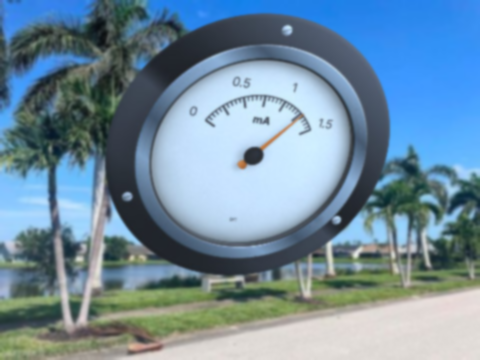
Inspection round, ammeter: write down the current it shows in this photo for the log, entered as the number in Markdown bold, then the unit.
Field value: **1.25** mA
